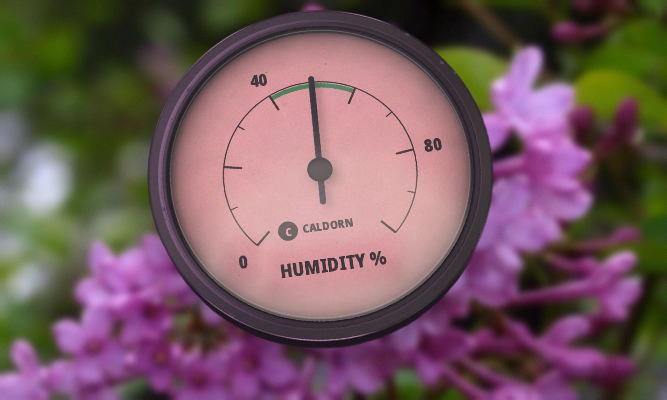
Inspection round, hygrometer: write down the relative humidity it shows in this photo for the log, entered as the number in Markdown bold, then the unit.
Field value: **50** %
